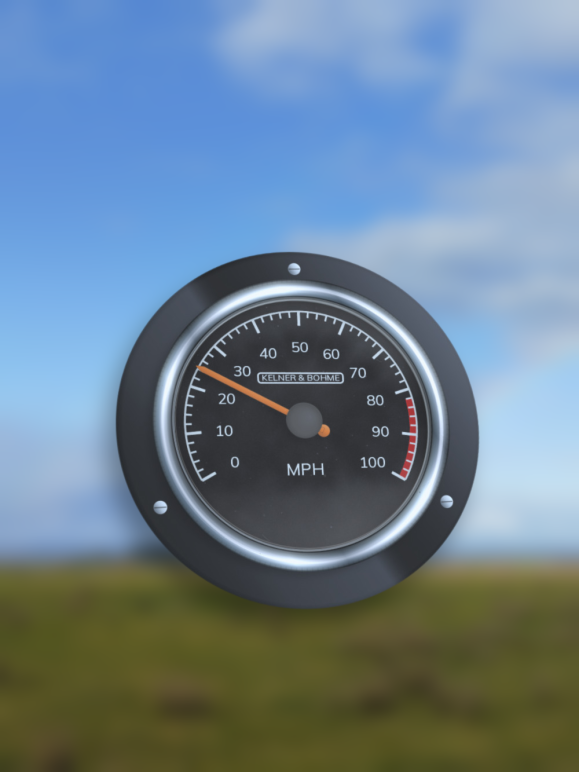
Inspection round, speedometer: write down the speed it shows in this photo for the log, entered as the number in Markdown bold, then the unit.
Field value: **24** mph
